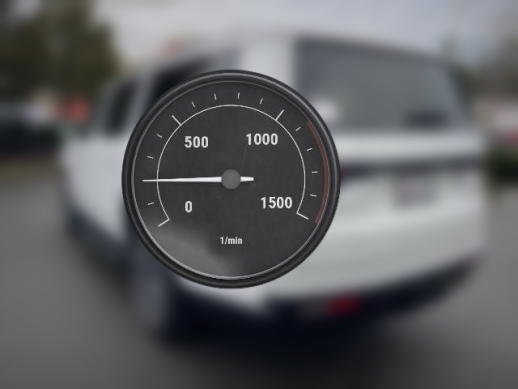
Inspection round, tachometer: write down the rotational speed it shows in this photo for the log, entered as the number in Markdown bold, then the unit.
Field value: **200** rpm
